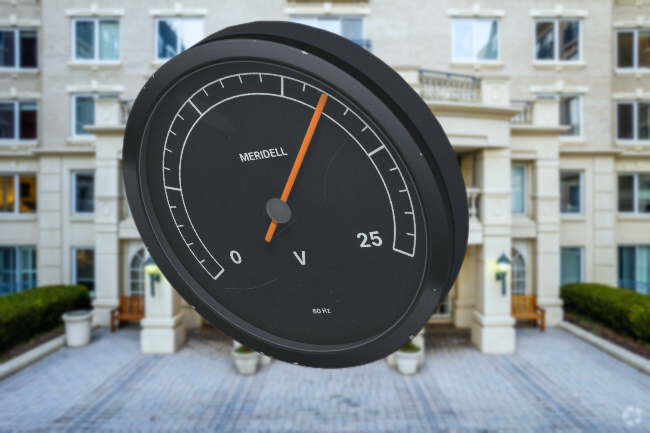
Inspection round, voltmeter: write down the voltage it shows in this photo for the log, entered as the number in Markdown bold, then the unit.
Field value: **17** V
